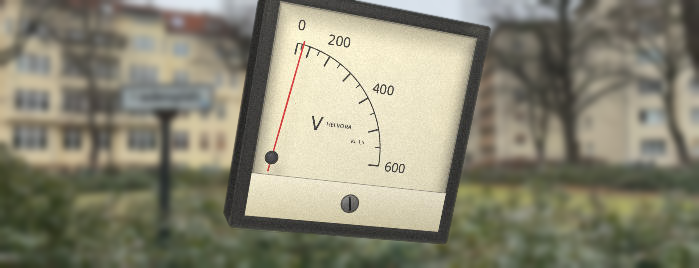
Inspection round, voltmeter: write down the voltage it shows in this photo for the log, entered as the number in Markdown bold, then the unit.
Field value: **50** V
